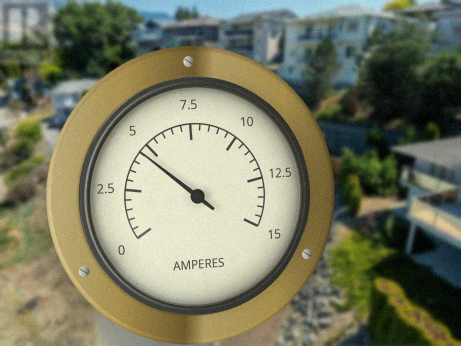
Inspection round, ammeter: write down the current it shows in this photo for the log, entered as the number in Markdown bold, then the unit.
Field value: **4.5** A
